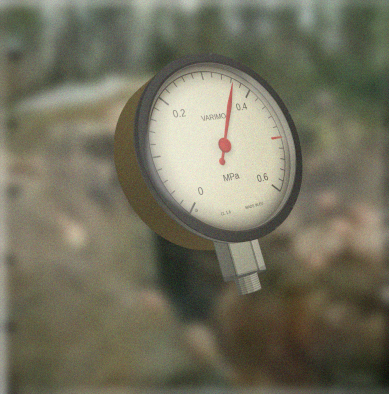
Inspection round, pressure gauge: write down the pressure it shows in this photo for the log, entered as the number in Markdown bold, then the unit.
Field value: **0.36** MPa
